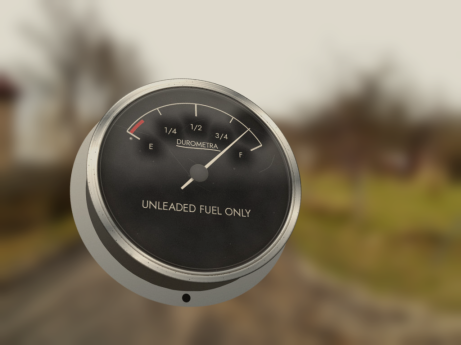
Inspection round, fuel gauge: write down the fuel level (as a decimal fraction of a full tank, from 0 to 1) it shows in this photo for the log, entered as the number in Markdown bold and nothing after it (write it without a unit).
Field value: **0.875**
